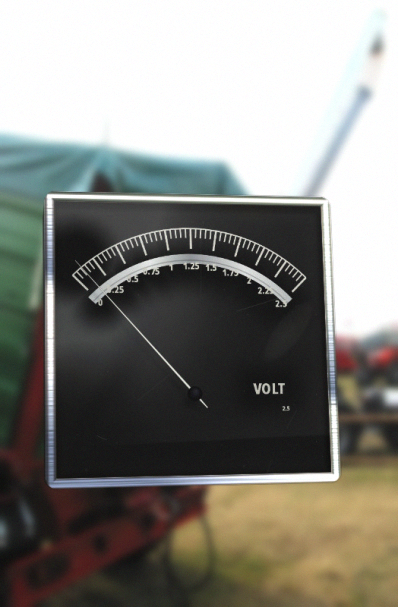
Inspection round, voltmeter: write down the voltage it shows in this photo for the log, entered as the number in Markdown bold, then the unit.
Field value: **0.1** V
